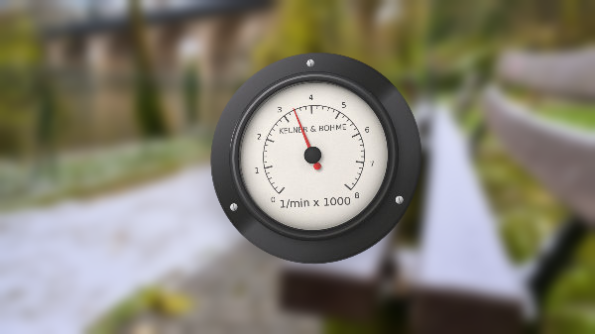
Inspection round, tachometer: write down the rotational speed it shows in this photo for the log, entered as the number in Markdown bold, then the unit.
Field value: **3400** rpm
